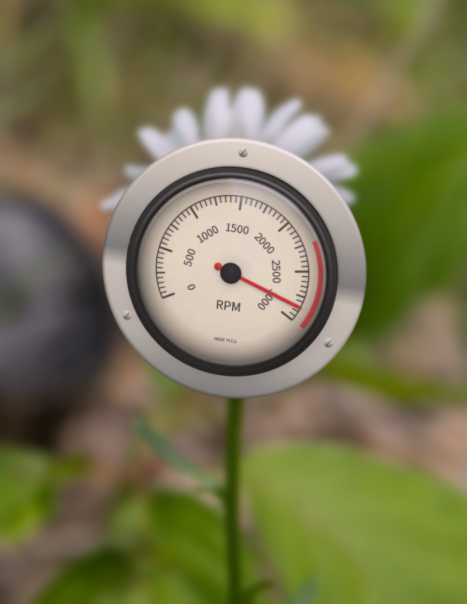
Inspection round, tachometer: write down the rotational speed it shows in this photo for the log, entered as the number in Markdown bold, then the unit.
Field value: **2850** rpm
